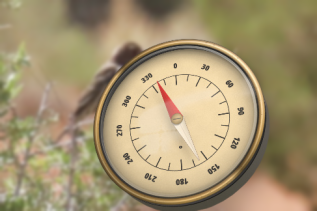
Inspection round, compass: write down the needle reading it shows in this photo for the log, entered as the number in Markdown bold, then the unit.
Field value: **337.5** °
